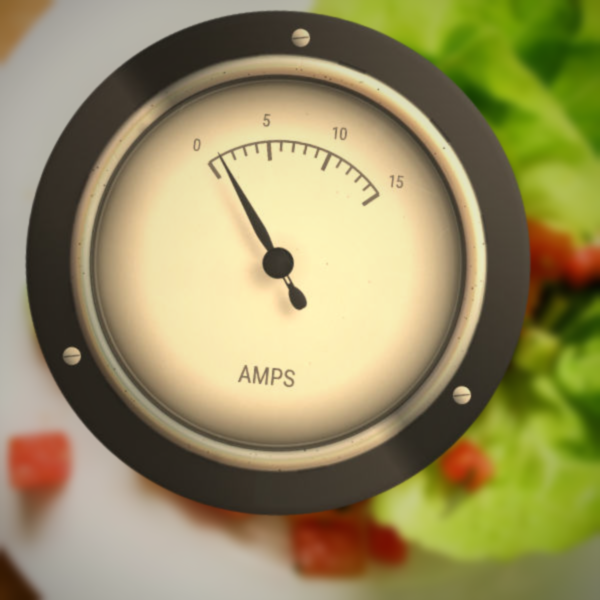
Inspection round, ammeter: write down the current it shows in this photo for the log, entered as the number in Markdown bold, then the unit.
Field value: **1** A
